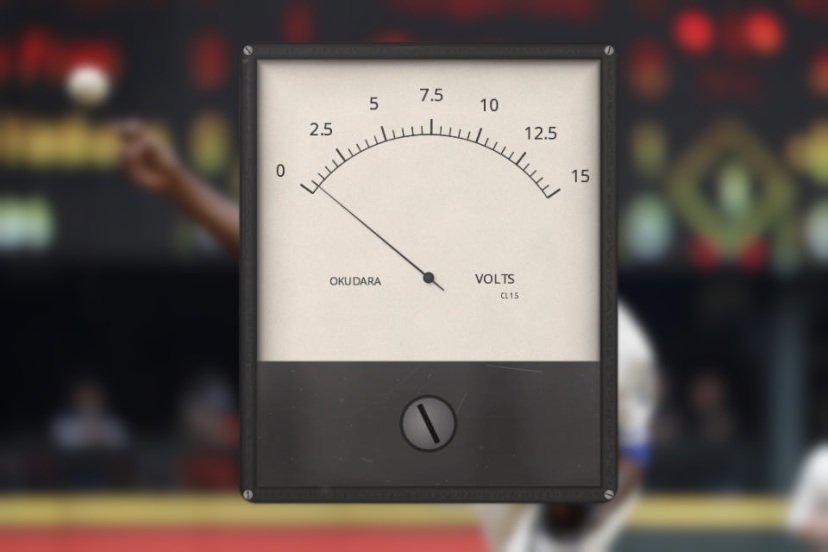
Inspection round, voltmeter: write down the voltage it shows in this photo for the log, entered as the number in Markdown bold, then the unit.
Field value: **0.5** V
